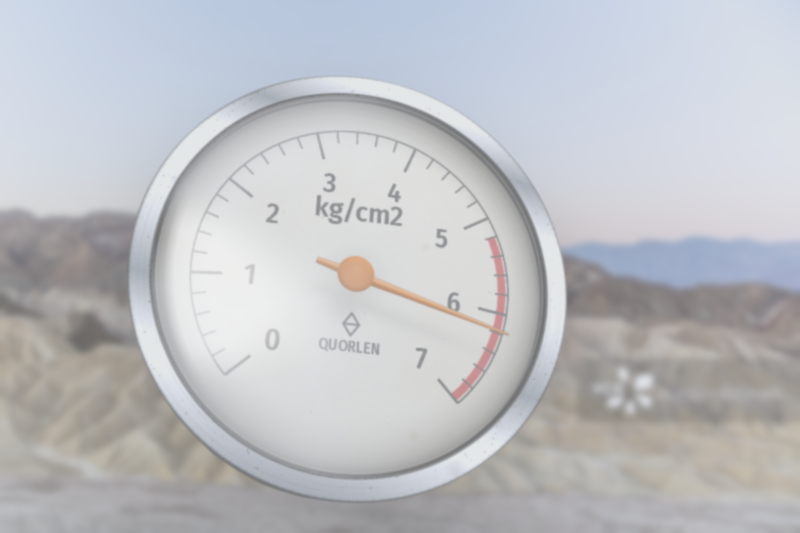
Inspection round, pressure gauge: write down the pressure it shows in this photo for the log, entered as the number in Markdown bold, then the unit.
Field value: **6.2** kg/cm²
